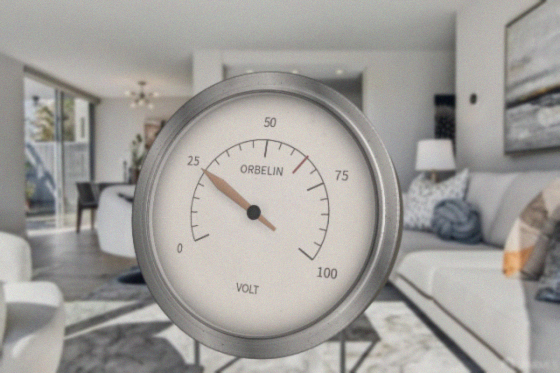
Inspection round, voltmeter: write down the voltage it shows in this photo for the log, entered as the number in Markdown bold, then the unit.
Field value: **25** V
